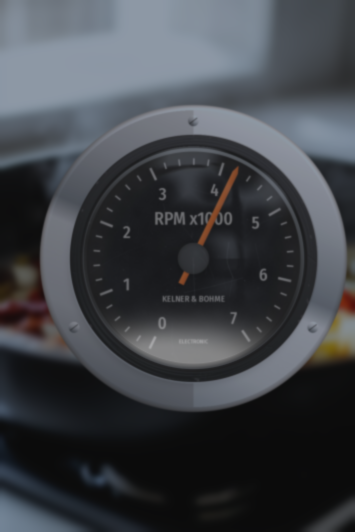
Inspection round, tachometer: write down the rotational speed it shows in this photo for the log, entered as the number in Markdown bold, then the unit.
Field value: **4200** rpm
